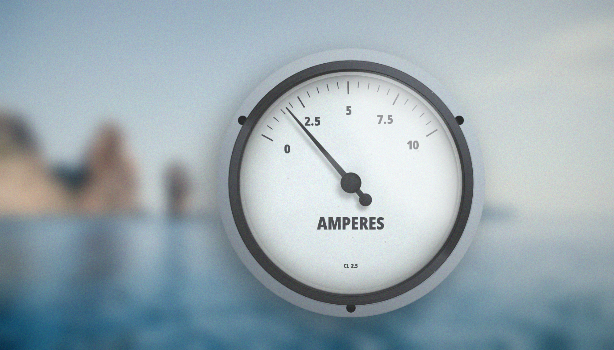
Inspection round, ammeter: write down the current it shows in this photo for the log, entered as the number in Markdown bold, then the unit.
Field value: **1.75** A
